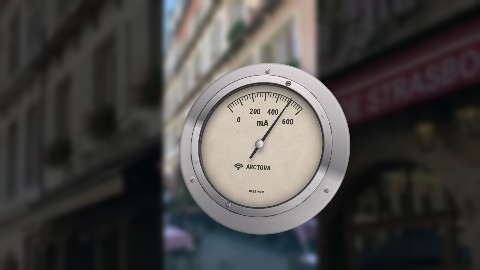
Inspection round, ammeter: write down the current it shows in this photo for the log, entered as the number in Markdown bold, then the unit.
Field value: **500** mA
